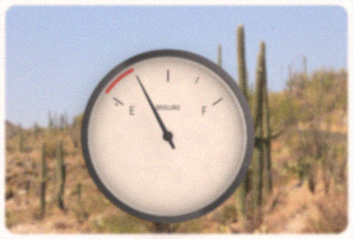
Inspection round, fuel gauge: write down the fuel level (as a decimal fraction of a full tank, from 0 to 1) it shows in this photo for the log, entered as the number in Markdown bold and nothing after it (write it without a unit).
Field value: **0.25**
